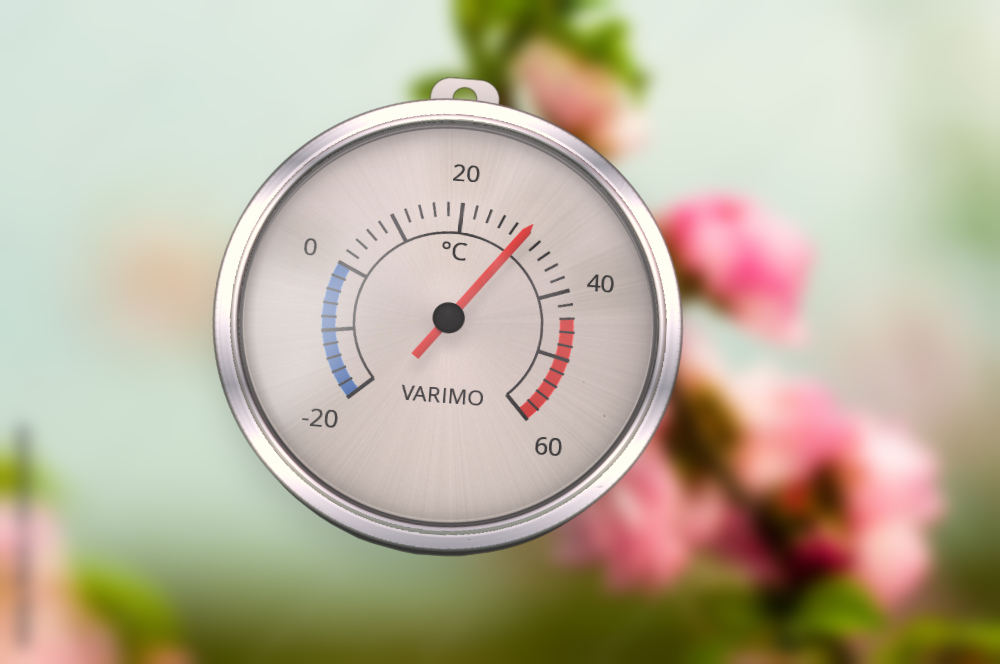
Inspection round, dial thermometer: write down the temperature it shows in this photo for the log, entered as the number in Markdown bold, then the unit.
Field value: **30** °C
